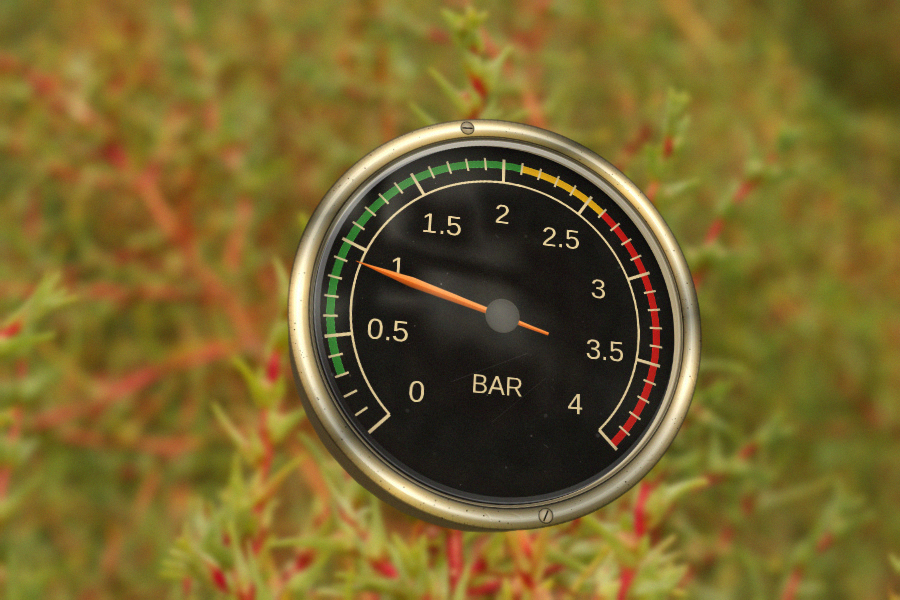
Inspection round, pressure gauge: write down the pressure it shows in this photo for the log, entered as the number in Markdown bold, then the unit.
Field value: **0.9** bar
